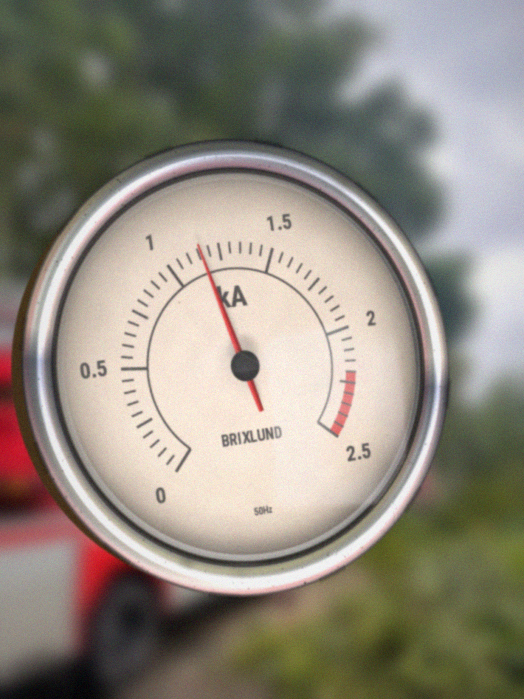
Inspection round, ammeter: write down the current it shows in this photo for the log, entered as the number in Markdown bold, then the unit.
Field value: **1.15** kA
